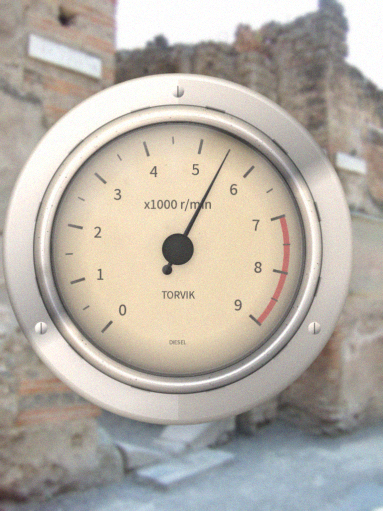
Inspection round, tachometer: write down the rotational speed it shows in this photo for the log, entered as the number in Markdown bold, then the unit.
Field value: **5500** rpm
